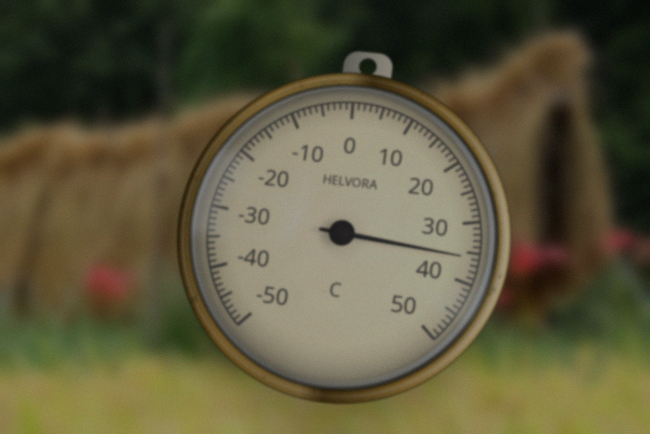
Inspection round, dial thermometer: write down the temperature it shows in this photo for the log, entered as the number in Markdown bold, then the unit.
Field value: **36** °C
